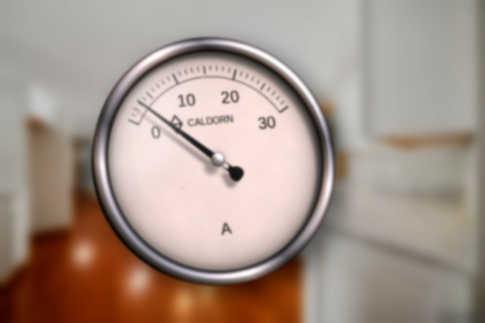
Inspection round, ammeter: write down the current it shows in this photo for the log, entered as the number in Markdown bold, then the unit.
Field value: **3** A
